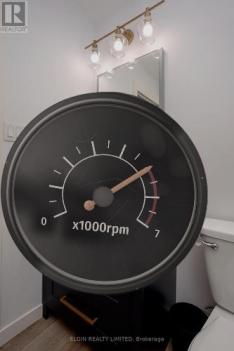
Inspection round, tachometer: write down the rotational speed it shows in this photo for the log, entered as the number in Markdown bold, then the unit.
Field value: **5000** rpm
